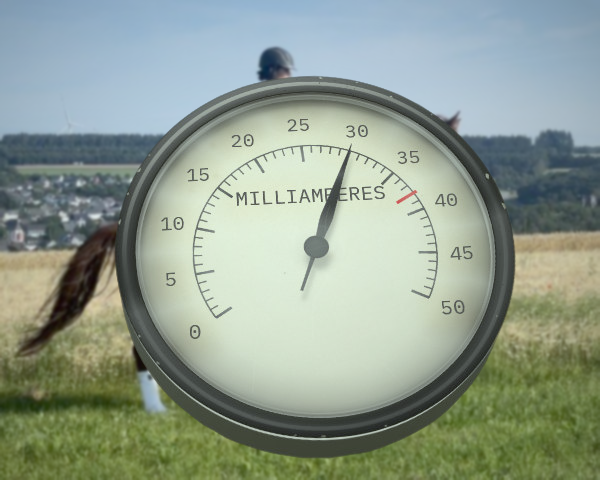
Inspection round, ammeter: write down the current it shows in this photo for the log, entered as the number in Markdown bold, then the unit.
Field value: **30** mA
